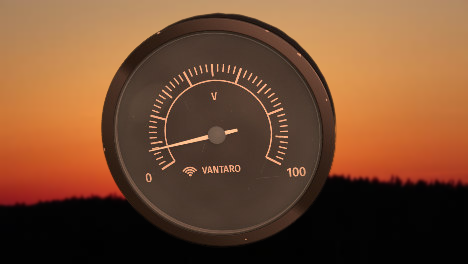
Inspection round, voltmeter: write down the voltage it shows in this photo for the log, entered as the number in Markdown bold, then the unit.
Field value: **8** V
